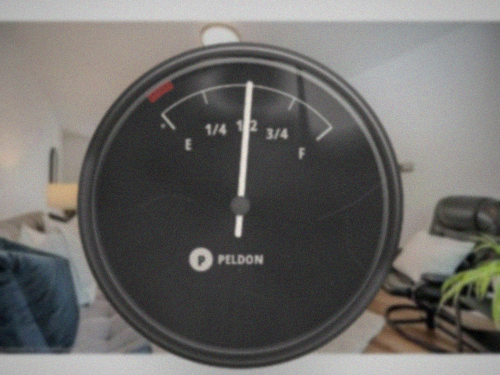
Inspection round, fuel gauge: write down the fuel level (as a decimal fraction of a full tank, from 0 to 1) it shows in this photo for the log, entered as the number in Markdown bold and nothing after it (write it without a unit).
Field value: **0.5**
